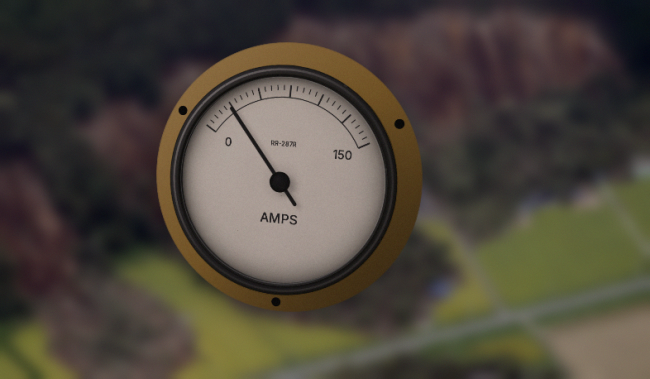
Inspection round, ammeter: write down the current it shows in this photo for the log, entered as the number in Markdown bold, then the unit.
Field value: **25** A
